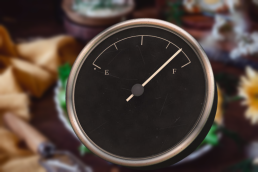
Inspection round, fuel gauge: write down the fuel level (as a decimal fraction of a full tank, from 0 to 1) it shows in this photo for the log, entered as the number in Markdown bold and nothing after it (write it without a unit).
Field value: **0.875**
